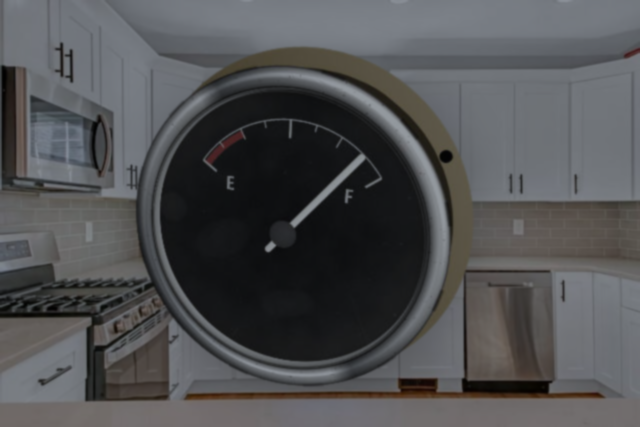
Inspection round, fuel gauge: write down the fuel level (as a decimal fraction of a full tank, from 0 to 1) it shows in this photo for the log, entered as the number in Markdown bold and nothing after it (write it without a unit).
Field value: **0.875**
